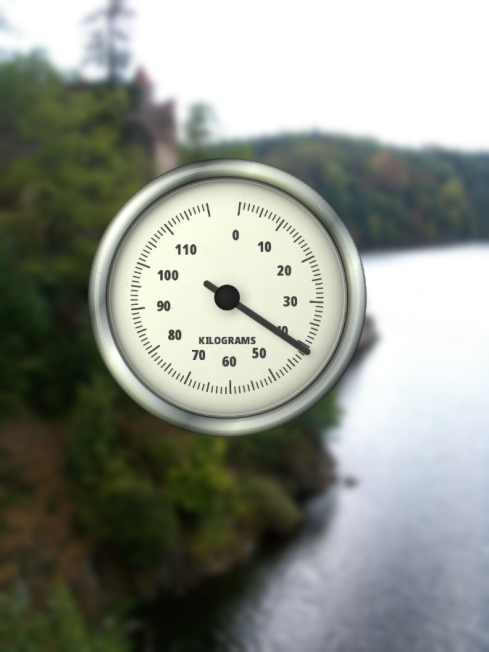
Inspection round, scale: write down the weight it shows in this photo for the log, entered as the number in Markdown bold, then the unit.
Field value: **41** kg
